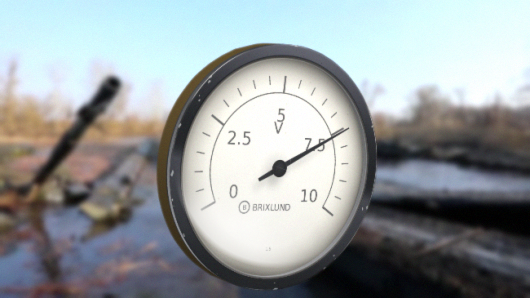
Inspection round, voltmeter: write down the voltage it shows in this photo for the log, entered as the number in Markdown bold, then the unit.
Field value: **7.5** V
